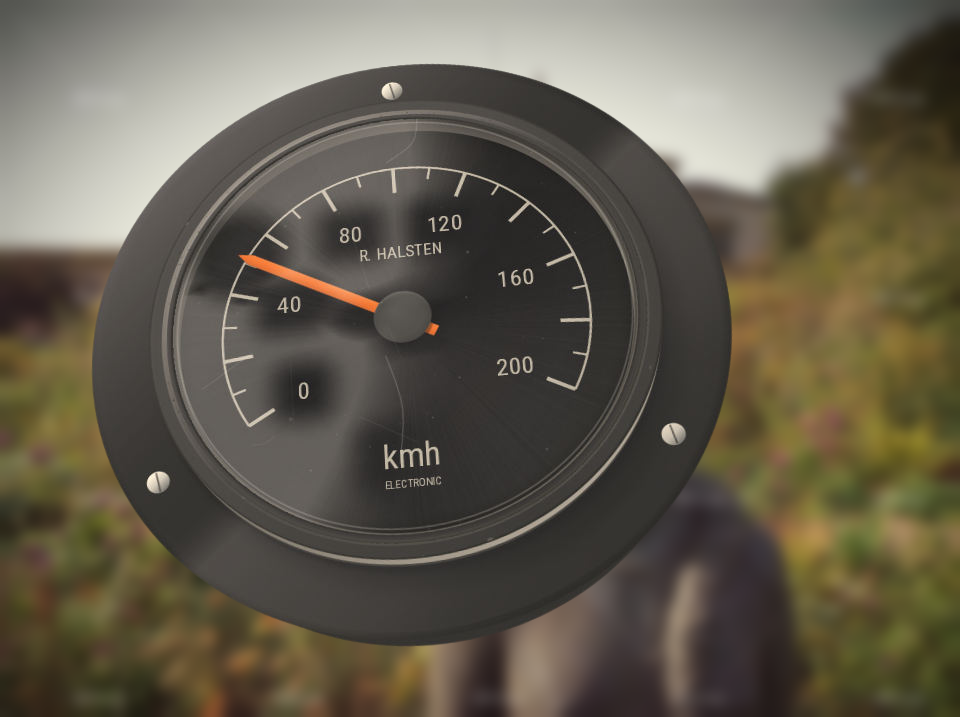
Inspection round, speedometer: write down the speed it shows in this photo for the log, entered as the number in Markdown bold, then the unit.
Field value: **50** km/h
